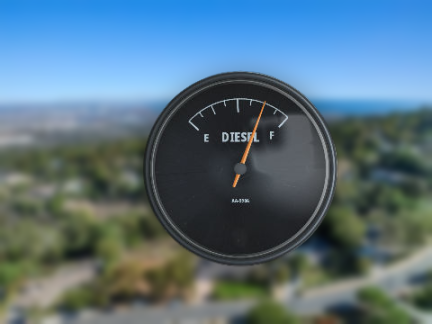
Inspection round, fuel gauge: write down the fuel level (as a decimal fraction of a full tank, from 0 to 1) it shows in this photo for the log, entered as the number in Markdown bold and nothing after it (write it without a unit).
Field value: **0.75**
